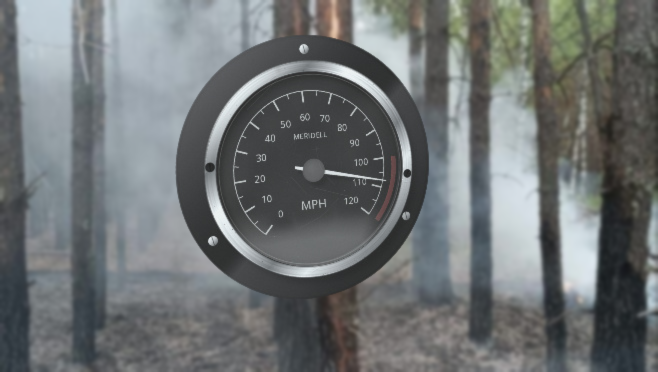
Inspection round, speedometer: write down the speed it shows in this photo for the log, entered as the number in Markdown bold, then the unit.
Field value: **107.5** mph
